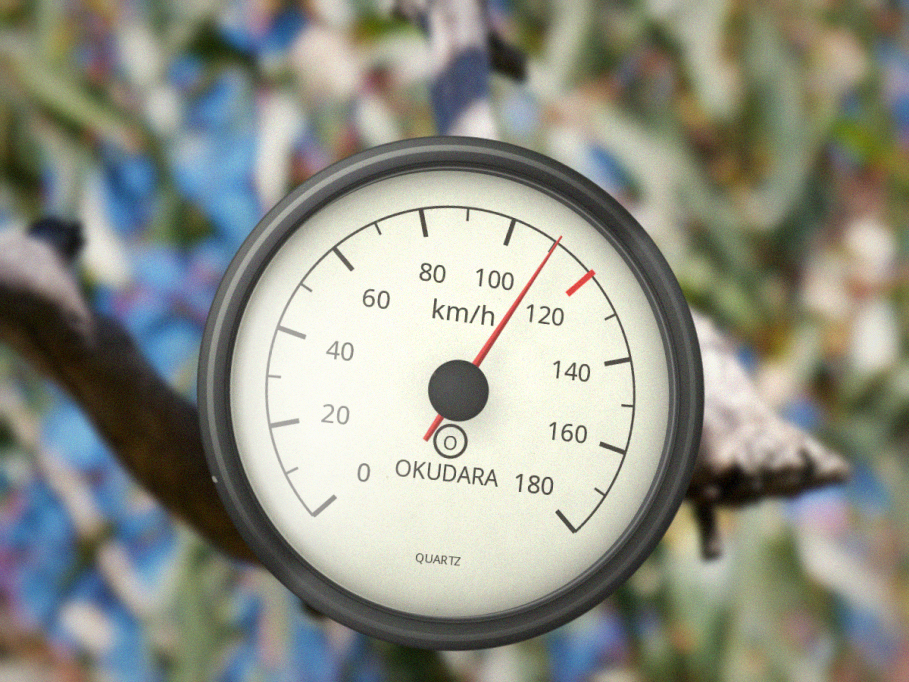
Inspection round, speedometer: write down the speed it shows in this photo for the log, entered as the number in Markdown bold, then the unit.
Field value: **110** km/h
